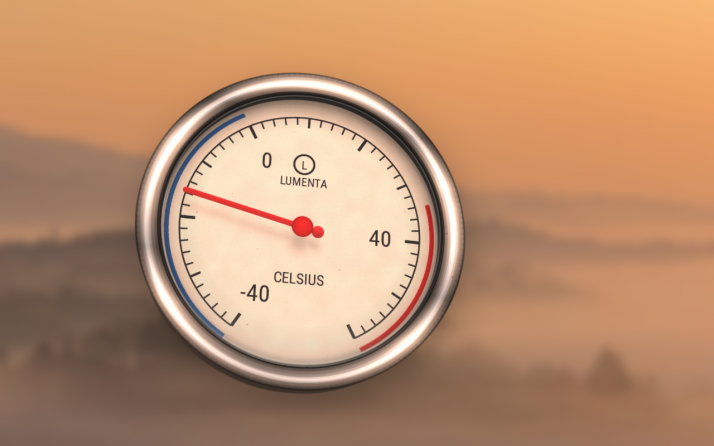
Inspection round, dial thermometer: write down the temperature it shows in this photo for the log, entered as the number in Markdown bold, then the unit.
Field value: **-16** °C
